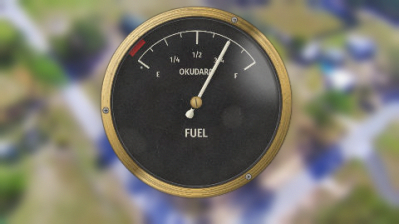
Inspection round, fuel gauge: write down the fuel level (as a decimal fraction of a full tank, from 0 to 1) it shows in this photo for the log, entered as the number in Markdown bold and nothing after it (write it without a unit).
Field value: **0.75**
